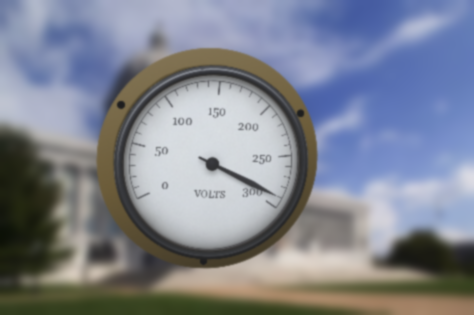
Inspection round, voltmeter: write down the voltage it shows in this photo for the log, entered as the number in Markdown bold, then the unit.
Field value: **290** V
